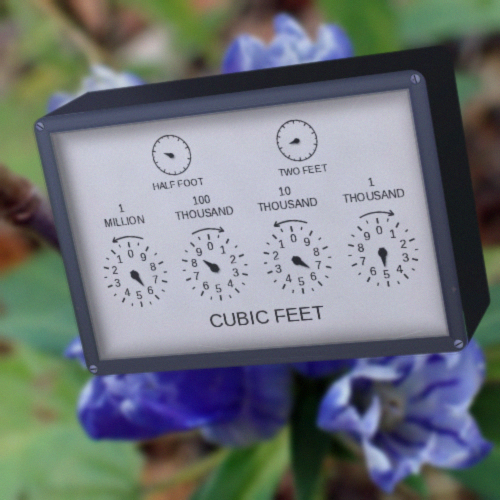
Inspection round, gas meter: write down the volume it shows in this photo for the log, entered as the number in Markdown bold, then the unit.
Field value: **586500** ft³
